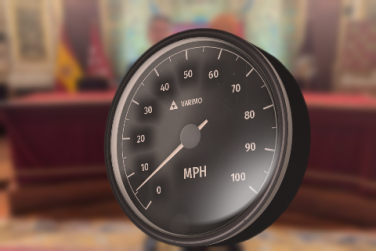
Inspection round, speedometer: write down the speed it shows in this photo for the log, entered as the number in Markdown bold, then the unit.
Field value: **5** mph
